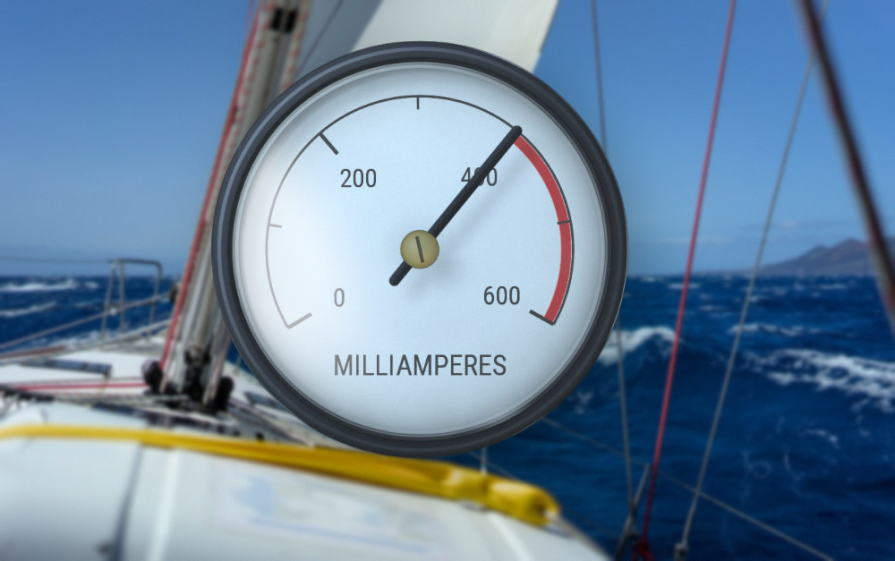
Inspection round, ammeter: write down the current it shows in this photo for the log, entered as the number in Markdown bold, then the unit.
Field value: **400** mA
